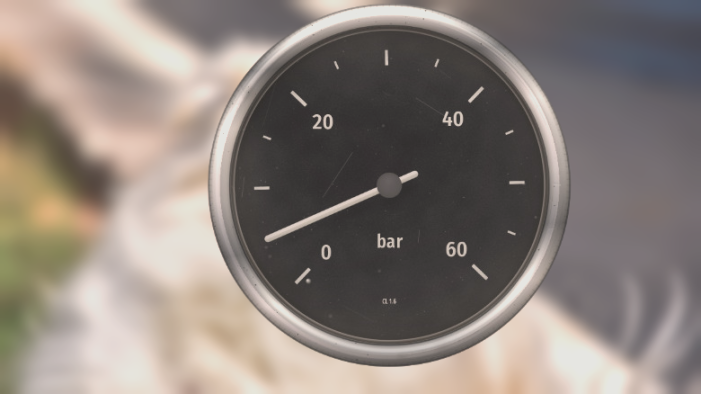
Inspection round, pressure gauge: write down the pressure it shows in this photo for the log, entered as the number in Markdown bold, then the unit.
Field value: **5** bar
